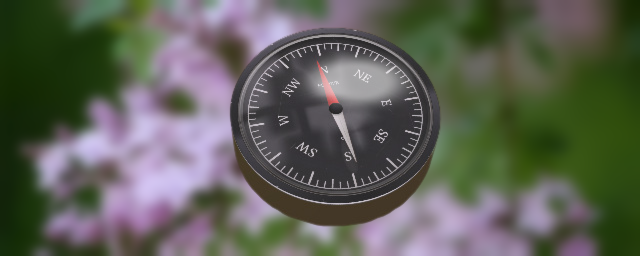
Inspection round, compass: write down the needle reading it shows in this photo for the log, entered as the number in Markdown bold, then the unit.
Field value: **355** °
